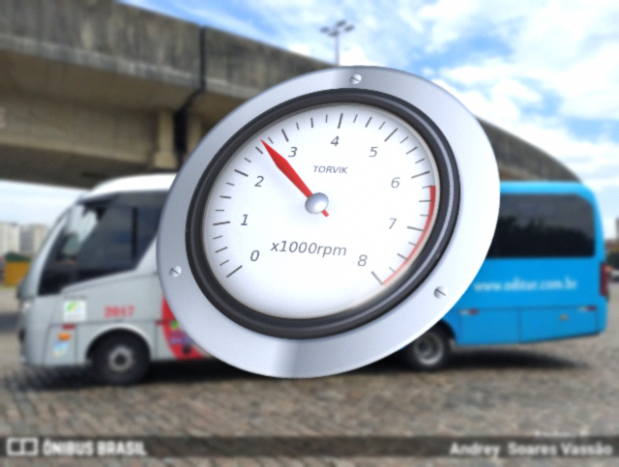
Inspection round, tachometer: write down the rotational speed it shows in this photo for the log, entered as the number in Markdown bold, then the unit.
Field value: **2625** rpm
